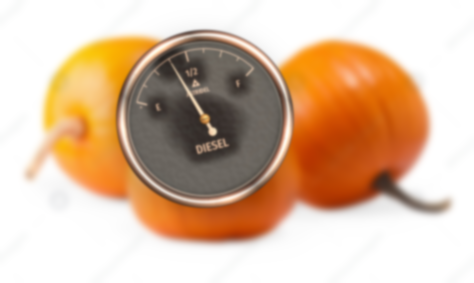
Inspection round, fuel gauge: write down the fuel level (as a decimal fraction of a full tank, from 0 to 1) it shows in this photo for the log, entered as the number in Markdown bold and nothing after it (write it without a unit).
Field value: **0.375**
